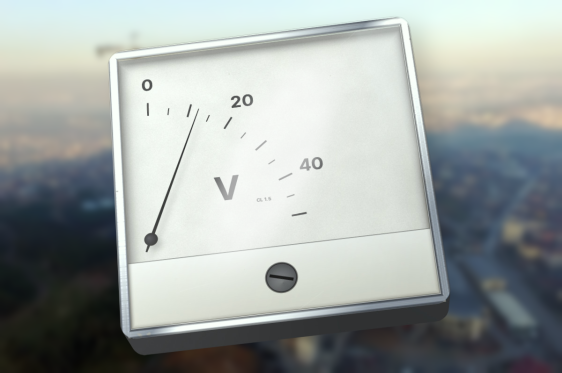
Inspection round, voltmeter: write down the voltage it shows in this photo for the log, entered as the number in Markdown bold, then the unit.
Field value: **12.5** V
